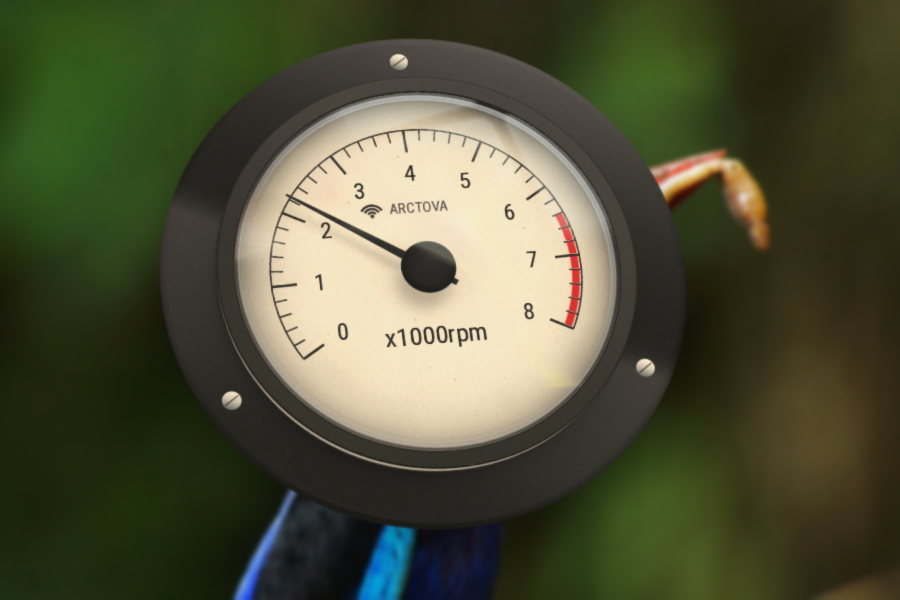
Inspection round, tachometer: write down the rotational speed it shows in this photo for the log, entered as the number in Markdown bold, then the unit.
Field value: **2200** rpm
